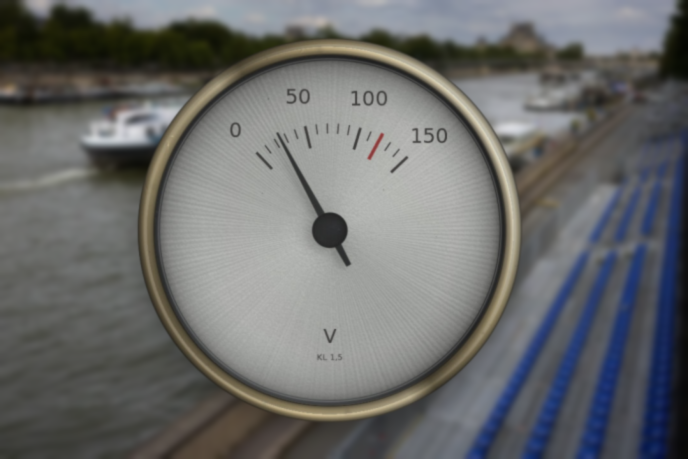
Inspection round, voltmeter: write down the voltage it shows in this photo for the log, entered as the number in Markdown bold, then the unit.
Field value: **25** V
